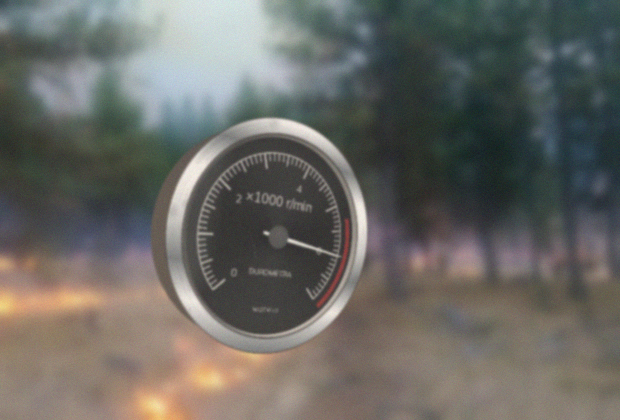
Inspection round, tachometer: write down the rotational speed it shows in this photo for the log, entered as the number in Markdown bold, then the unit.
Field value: **6000** rpm
